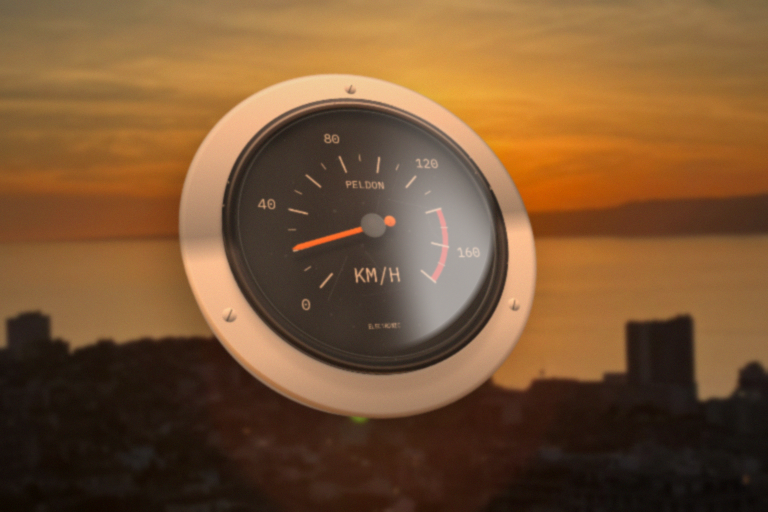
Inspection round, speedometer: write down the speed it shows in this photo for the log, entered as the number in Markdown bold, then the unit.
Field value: **20** km/h
